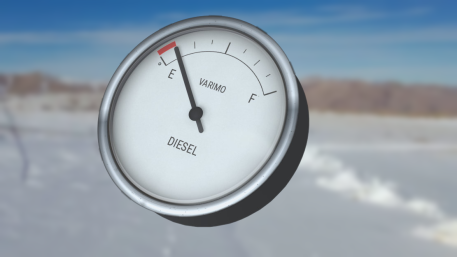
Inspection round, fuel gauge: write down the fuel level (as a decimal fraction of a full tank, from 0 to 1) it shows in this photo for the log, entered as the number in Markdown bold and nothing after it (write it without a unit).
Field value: **0.125**
